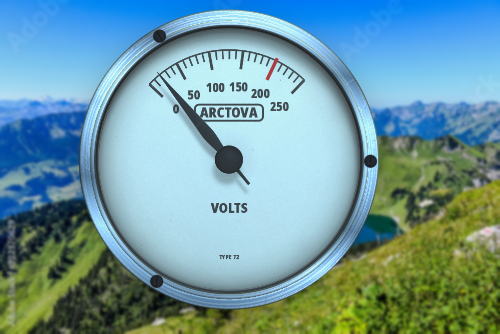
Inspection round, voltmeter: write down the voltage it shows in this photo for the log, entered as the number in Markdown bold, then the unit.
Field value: **20** V
